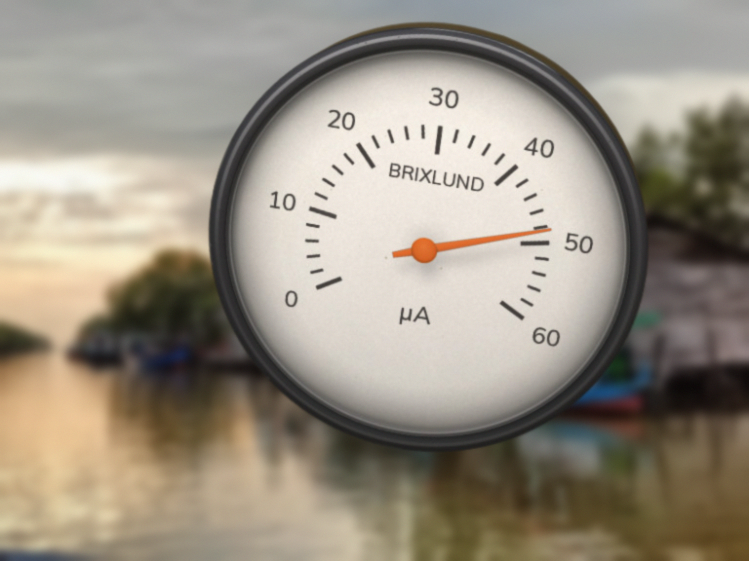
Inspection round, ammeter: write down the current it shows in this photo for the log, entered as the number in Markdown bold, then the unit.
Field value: **48** µA
